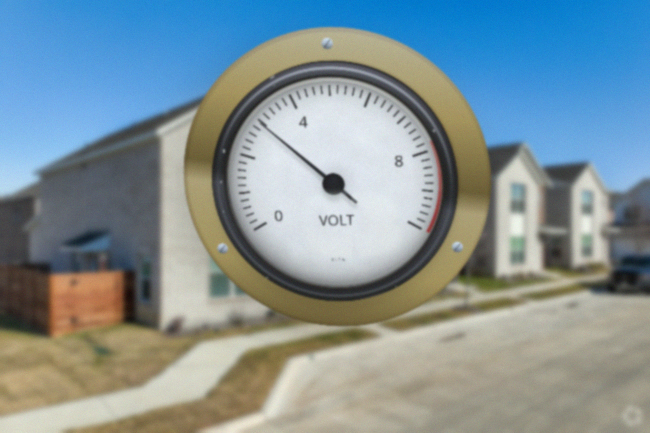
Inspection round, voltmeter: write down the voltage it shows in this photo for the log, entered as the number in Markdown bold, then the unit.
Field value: **3** V
